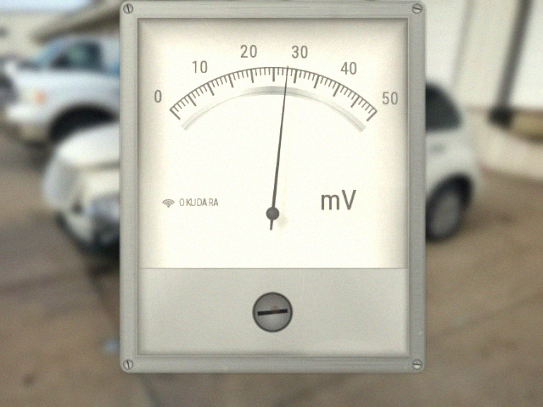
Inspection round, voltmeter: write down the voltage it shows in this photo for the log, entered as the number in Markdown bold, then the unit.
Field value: **28** mV
